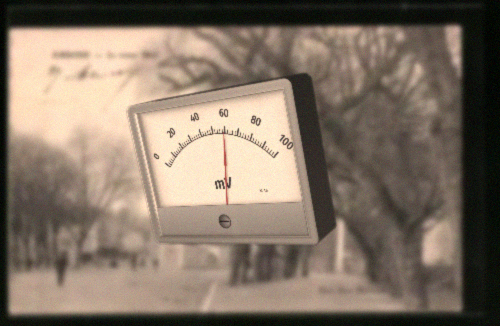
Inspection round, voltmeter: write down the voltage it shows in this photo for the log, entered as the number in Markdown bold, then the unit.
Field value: **60** mV
